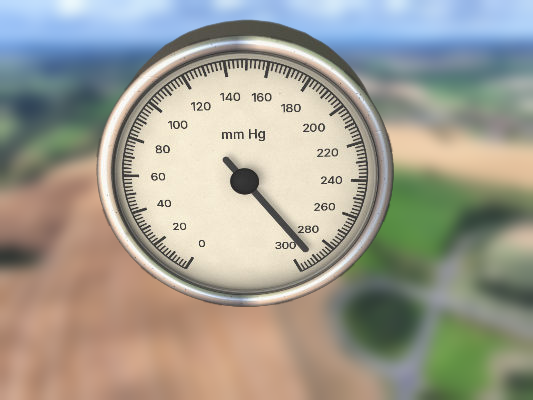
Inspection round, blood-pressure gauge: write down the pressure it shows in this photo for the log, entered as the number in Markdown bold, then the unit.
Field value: **290** mmHg
